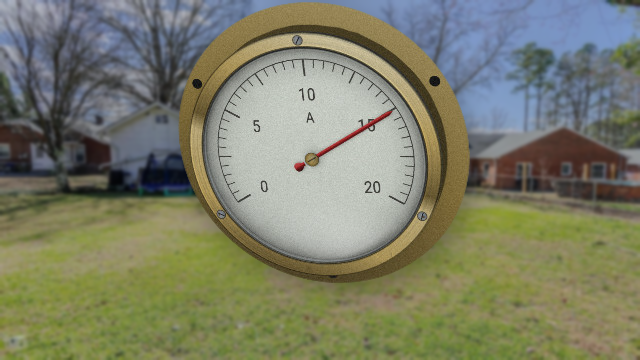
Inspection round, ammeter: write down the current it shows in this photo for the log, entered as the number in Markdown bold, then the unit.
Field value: **15** A
